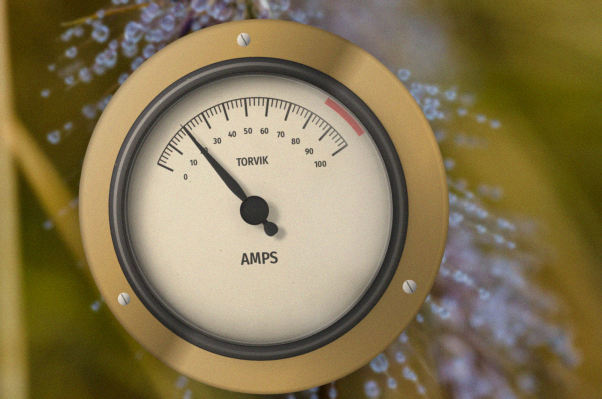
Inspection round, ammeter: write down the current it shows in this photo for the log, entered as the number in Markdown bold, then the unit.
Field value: **20** A
